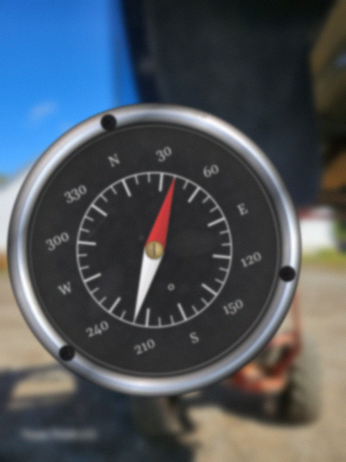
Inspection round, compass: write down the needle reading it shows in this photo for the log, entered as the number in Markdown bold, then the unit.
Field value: **40** °
